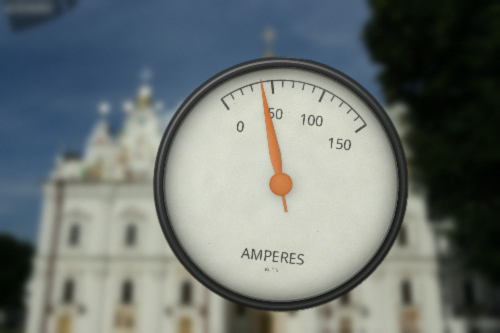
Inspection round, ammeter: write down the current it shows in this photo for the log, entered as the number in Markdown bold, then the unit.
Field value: **40** A
